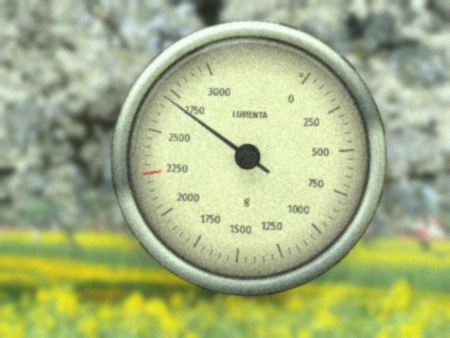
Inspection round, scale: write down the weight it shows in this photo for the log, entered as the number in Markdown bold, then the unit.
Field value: **2700** g
